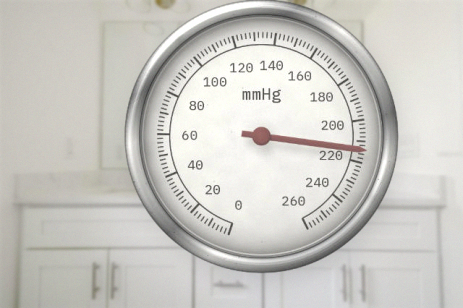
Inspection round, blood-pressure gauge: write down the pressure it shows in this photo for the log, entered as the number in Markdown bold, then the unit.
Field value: **214** mmHg
